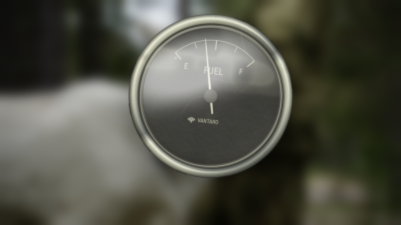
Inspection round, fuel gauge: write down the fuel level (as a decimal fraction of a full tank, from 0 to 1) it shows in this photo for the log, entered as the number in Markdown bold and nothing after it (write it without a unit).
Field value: **0.375**
